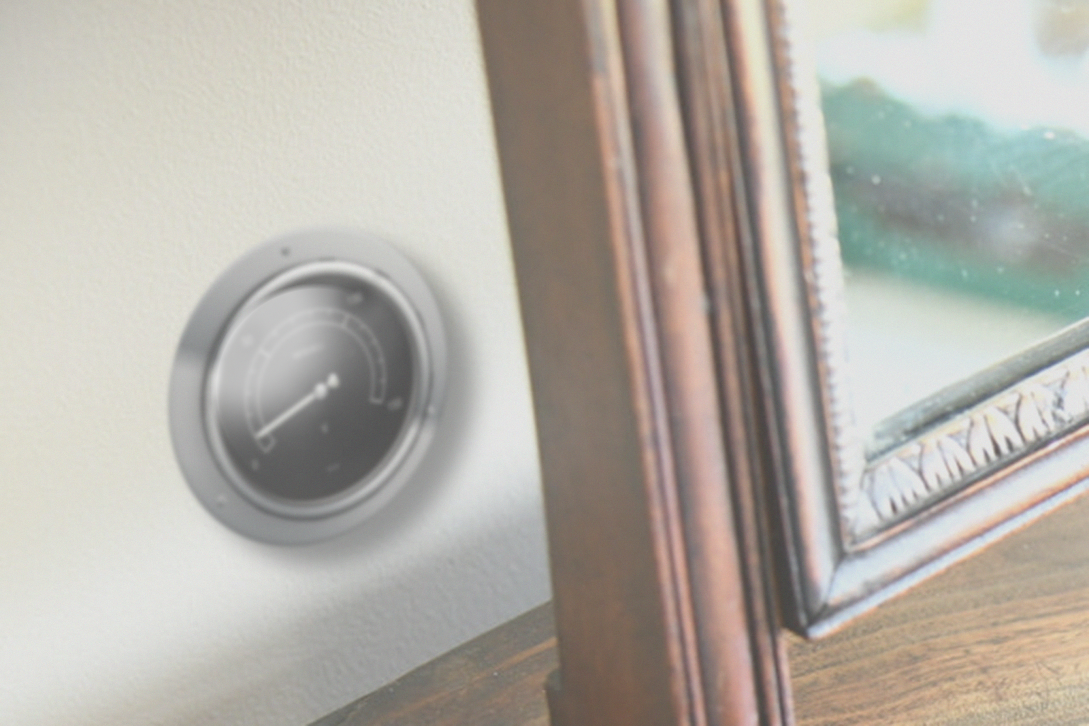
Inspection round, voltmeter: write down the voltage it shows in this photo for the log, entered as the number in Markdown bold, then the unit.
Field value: **10** V
